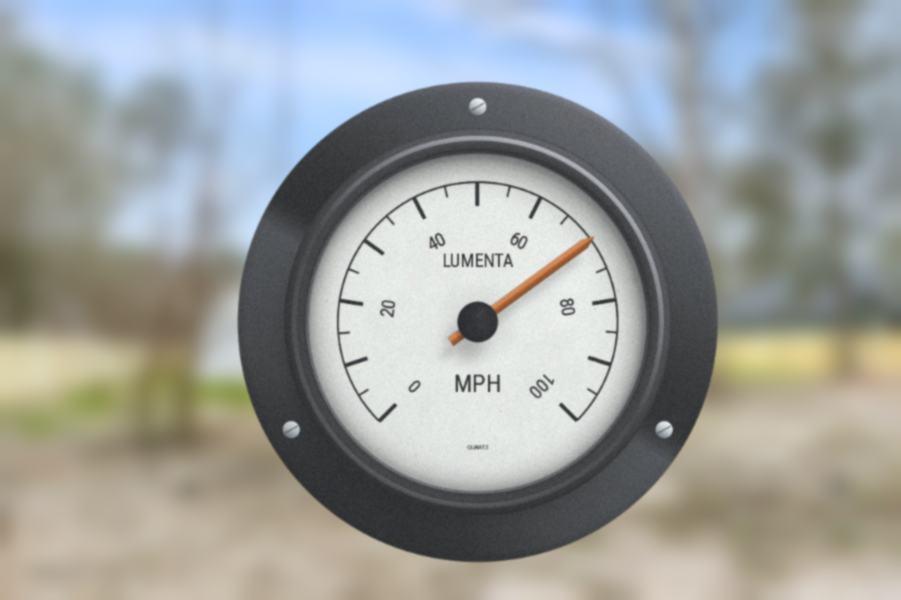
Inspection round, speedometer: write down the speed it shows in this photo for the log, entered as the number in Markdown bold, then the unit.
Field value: **70** mph
